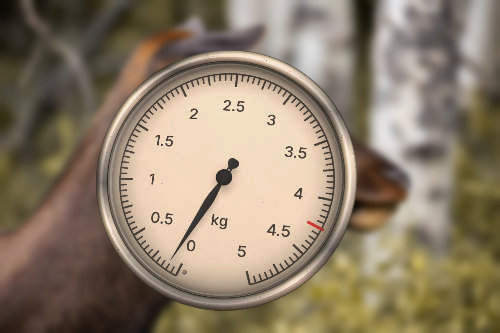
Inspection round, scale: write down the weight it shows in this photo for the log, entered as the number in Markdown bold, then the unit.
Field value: **0.1** kg
